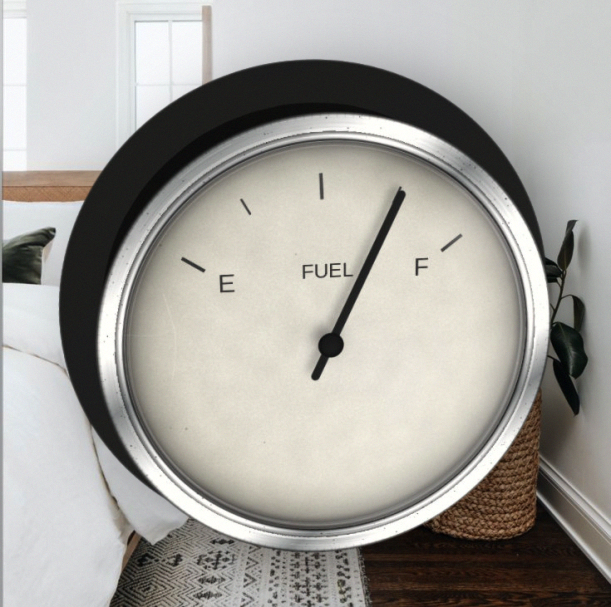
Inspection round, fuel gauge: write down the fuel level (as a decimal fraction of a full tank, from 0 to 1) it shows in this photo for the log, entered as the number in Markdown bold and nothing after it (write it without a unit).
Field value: **0.75**
